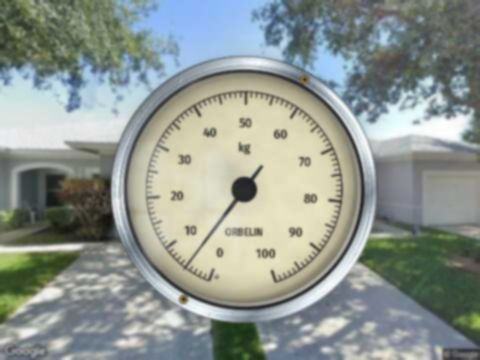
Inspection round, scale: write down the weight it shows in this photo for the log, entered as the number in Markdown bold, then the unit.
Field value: **5** kg
